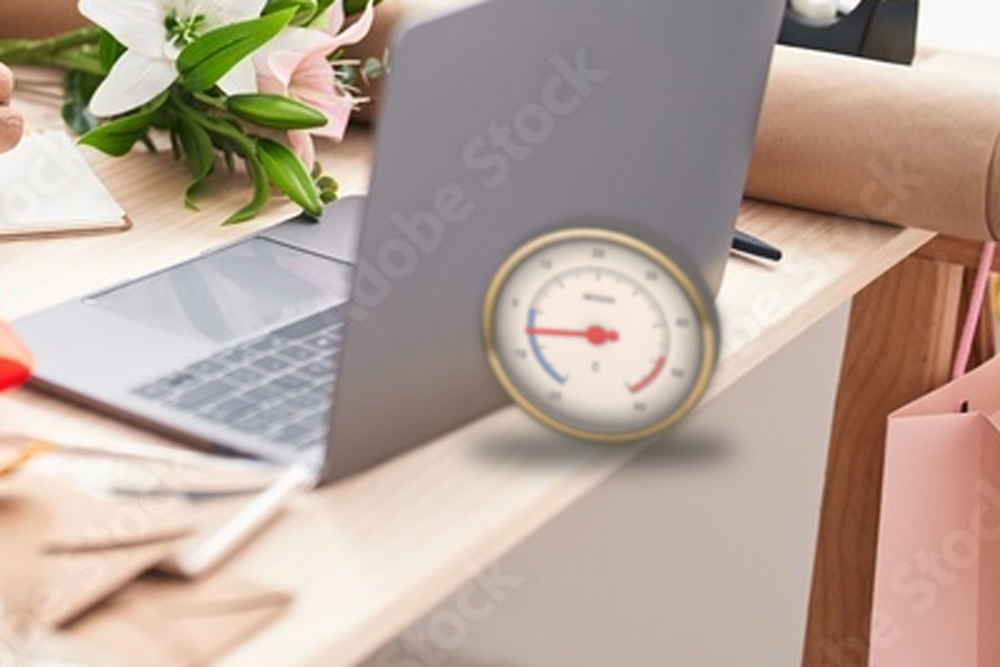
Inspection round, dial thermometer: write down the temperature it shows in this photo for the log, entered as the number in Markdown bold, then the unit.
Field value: **-5** °C
